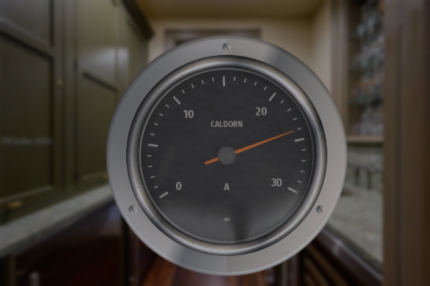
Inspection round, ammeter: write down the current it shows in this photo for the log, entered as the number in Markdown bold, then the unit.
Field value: **24** A
